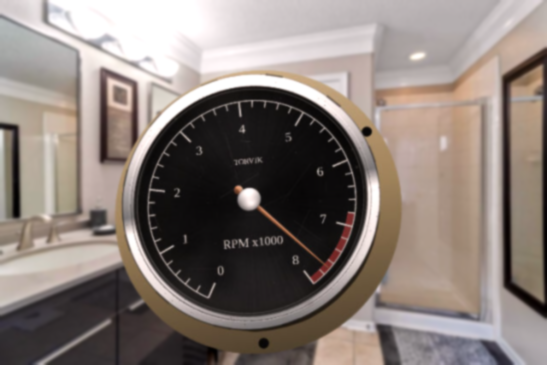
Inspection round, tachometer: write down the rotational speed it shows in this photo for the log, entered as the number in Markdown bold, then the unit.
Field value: **7700** rpm
